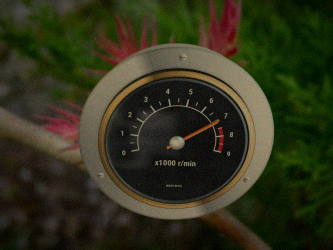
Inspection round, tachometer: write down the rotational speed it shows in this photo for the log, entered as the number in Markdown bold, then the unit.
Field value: **7000** rpm
